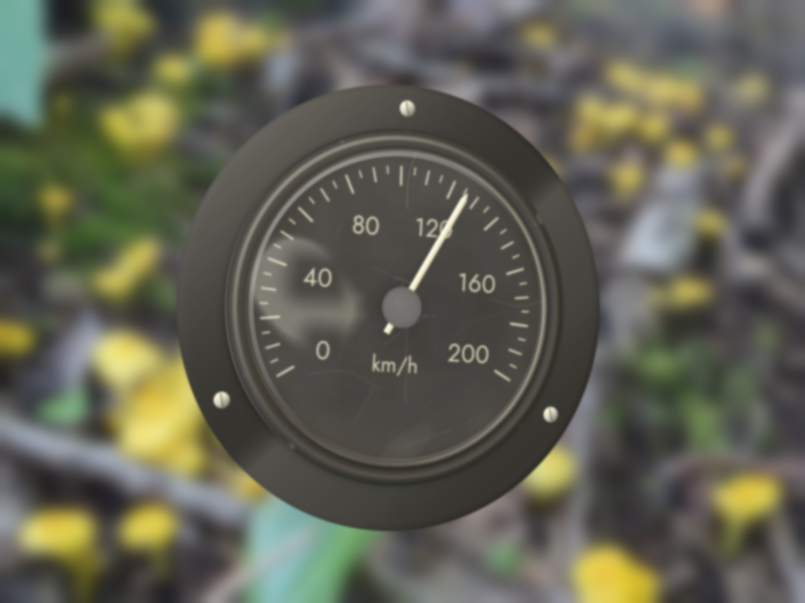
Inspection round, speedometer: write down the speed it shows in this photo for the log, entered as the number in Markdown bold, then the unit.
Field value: **125** km/h
